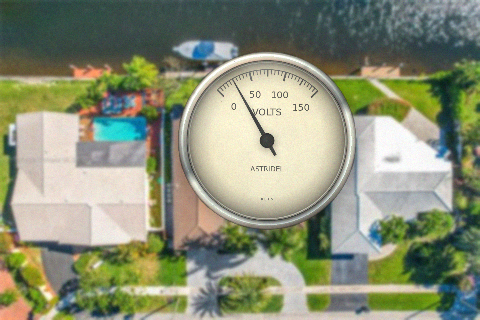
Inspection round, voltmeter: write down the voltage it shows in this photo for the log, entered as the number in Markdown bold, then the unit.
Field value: **25** V
